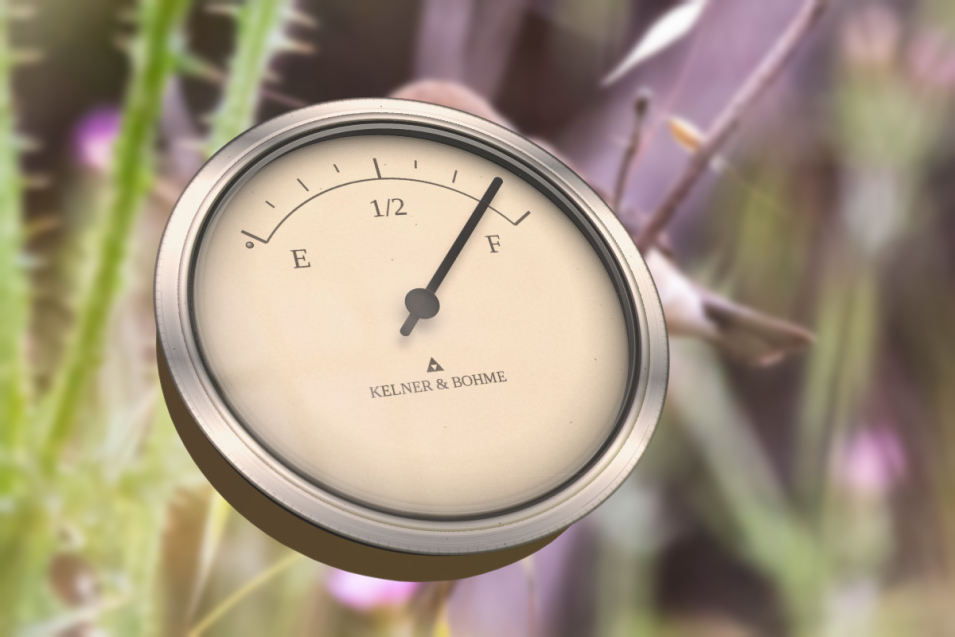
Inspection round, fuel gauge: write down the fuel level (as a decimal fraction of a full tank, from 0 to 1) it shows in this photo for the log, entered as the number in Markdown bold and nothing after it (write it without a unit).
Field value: **0.875**
